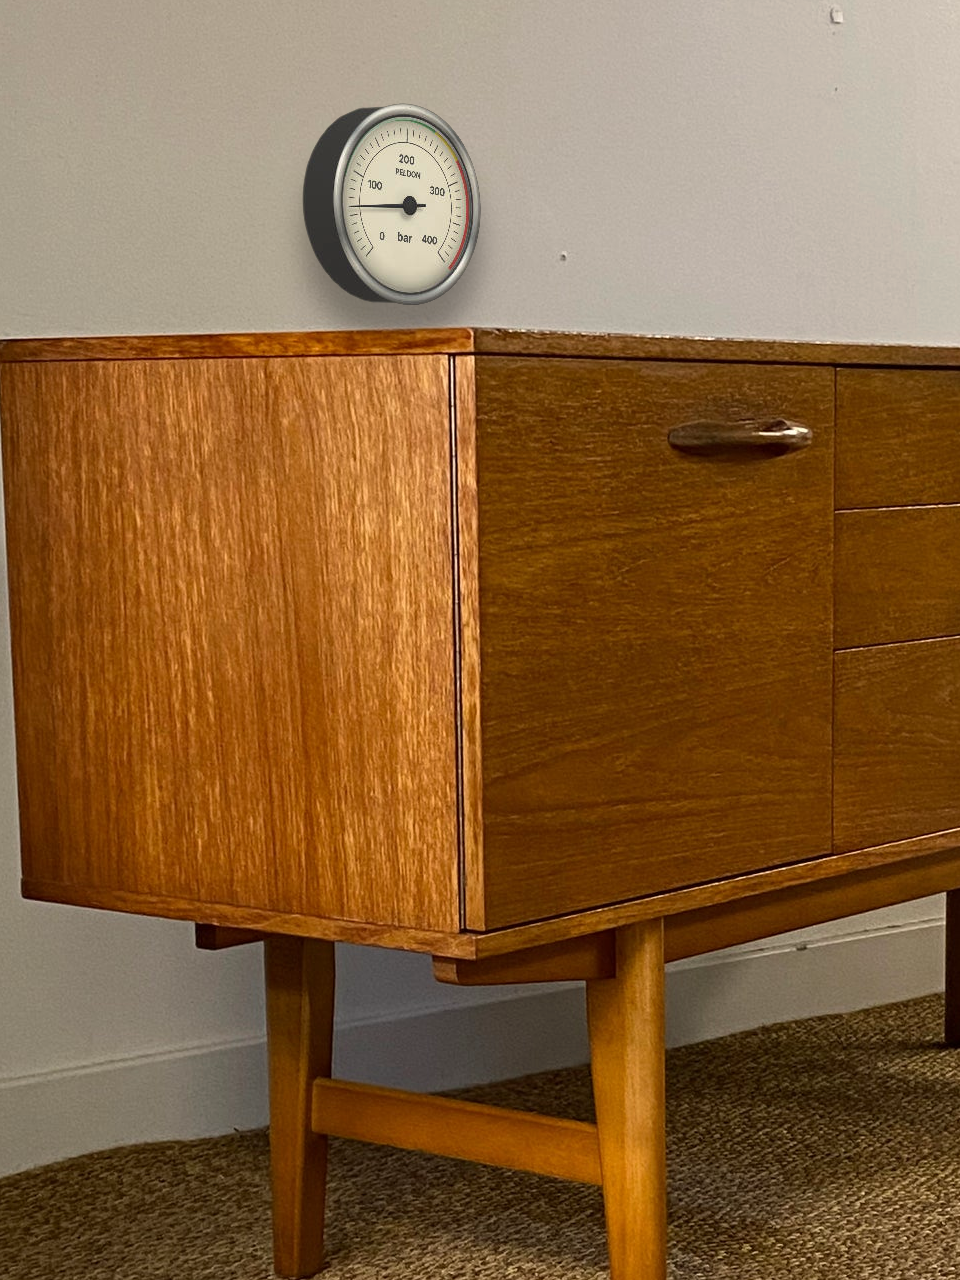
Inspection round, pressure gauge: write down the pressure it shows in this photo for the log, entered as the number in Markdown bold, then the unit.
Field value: **60** bar
